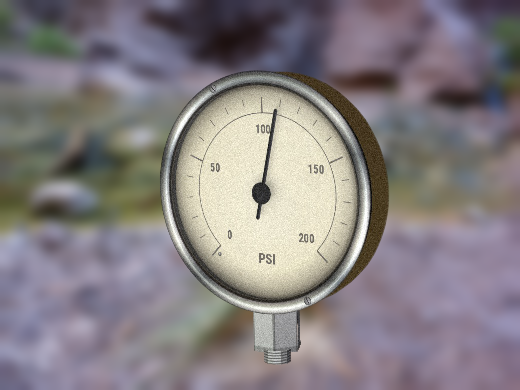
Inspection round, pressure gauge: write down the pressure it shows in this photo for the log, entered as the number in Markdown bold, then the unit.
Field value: **110** psi
